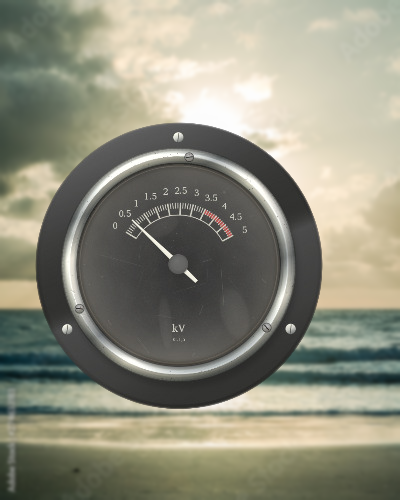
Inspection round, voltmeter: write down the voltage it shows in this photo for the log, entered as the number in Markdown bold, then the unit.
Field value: **0.5** kV
